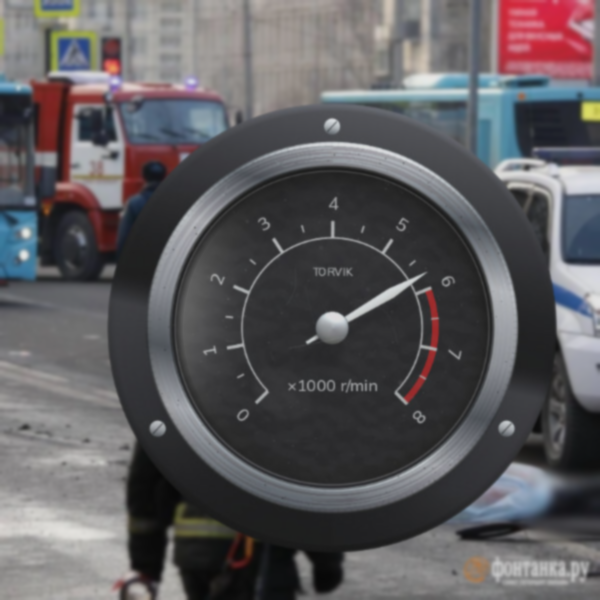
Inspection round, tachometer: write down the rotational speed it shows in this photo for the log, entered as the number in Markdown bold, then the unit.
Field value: **5750** rpm
